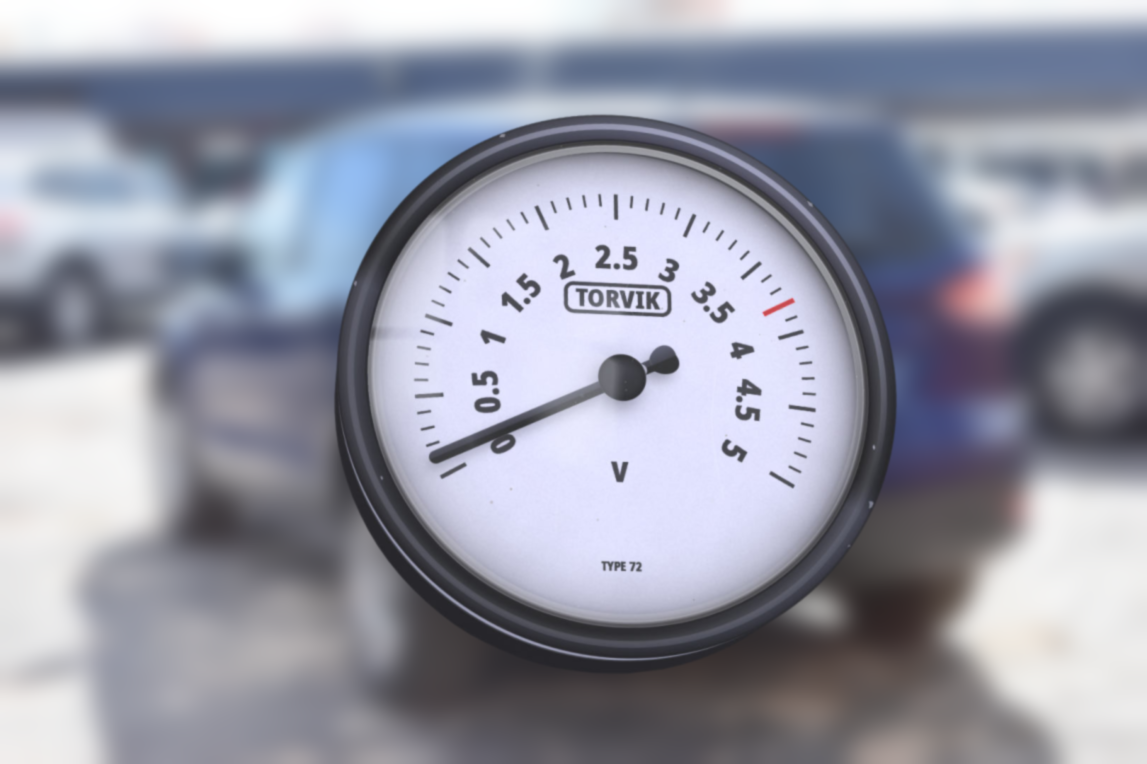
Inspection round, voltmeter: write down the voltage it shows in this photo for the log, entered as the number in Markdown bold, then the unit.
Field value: **0.1** V
